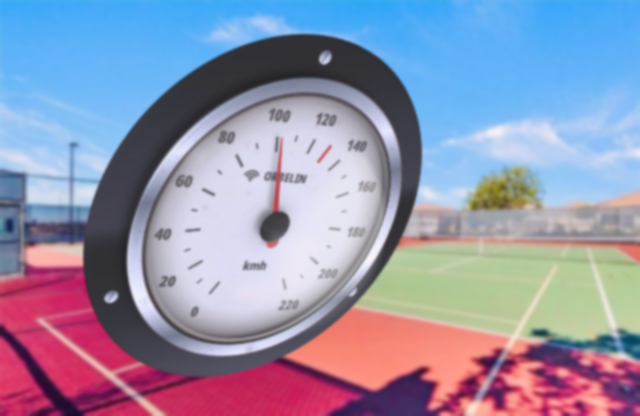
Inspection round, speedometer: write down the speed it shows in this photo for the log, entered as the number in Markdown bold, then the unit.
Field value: **100** km/h
